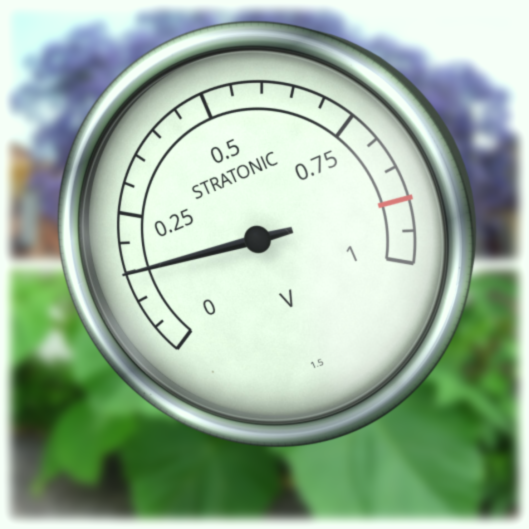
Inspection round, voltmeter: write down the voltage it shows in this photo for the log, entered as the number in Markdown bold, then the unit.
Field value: **0.15** V
